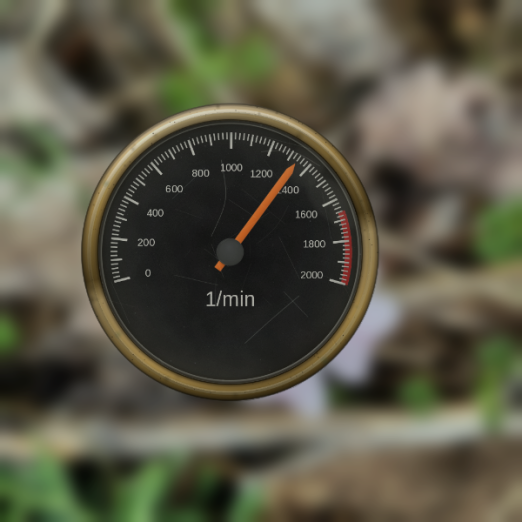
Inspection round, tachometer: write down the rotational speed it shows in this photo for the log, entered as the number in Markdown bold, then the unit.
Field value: **1340** rpm
